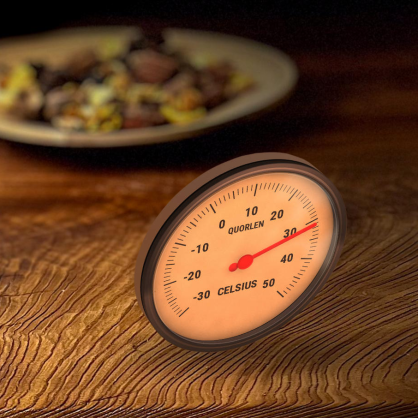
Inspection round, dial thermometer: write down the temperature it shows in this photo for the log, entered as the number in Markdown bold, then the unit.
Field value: **30** °C
